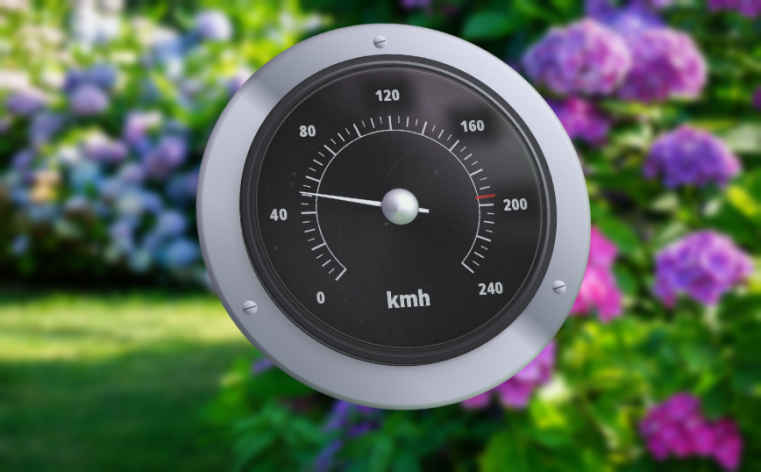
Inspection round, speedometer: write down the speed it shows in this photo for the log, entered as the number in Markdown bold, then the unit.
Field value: **50** km/h
